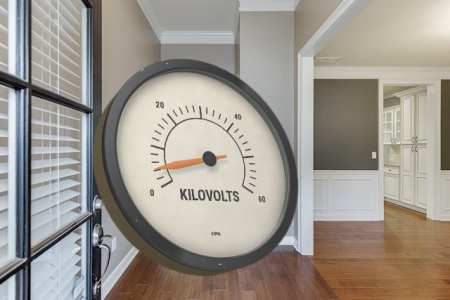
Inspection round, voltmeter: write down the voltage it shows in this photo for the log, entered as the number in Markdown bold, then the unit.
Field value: **4** kV
